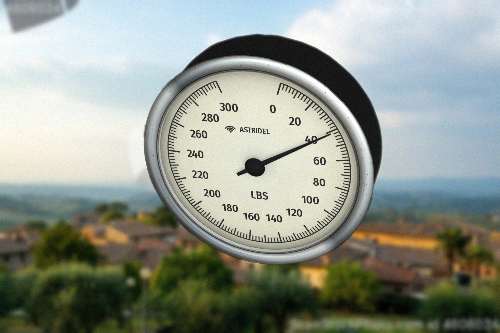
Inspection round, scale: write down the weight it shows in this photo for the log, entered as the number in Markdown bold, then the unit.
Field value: **40** lb
